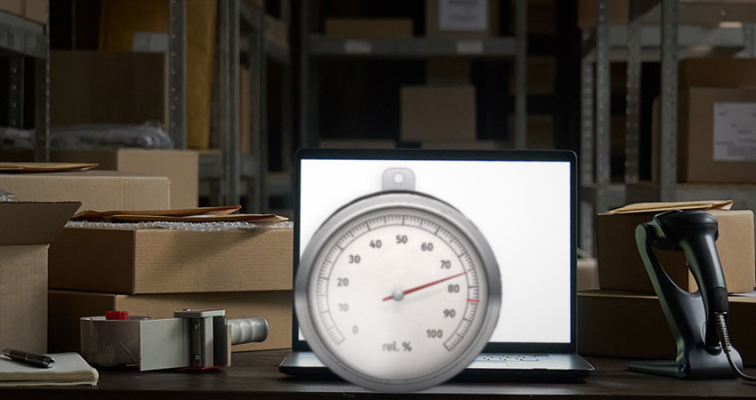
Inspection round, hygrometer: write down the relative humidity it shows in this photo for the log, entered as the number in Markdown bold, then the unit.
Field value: **75** %
